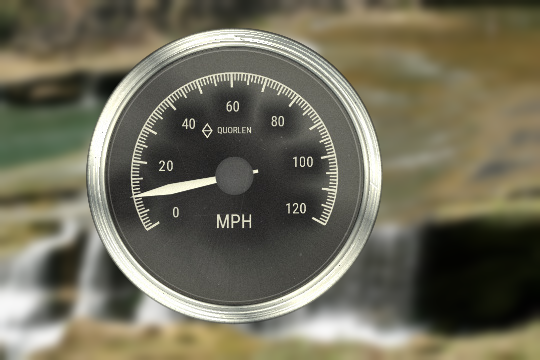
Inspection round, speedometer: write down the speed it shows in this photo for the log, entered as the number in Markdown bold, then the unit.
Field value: **10** mph
